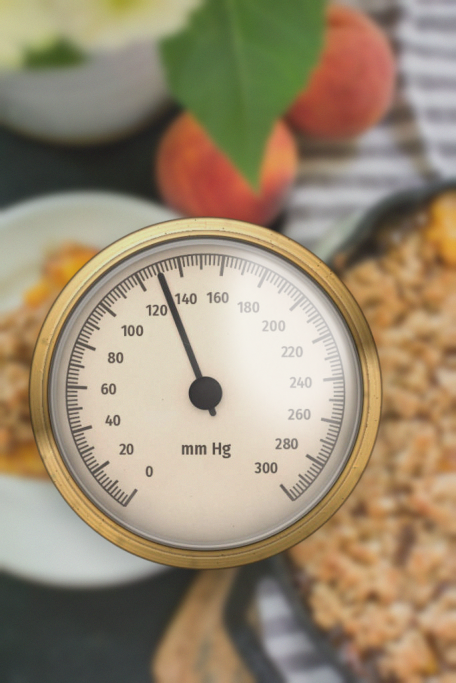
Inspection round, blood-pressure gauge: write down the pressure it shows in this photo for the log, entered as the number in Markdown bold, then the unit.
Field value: **130** mmHg
